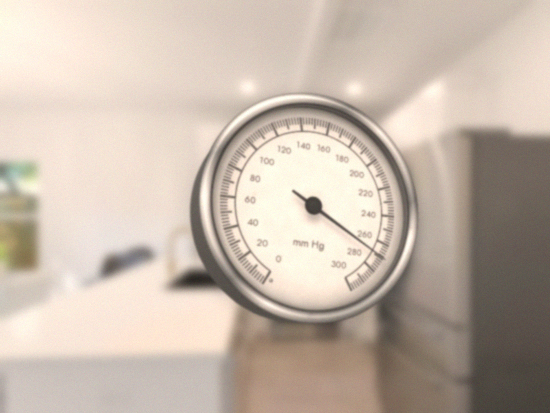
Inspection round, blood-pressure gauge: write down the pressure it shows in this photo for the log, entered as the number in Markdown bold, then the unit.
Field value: **270** mmHg
